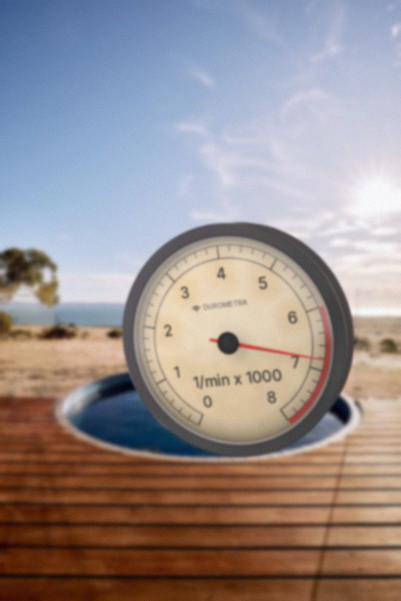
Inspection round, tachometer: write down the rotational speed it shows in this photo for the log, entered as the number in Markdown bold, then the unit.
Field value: **6800** rpm
